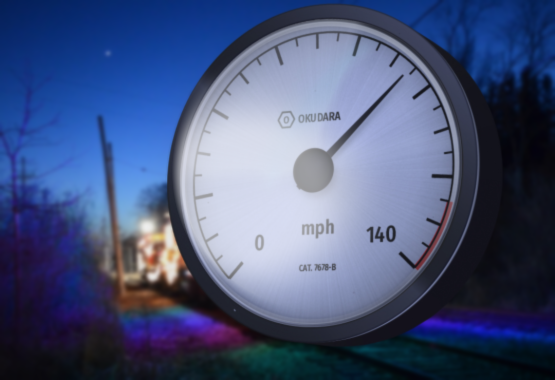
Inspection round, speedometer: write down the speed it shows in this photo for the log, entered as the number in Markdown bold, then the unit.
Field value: **95** mph
